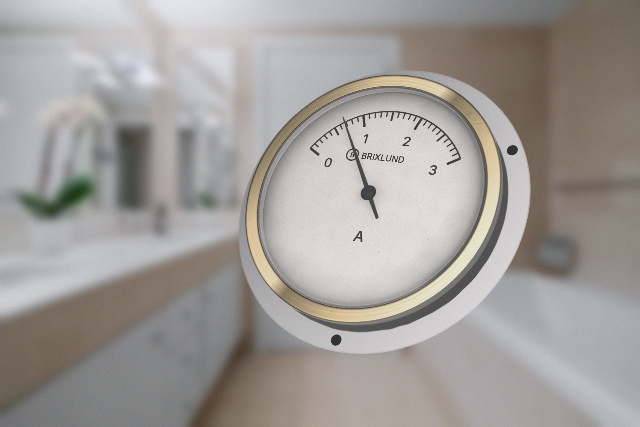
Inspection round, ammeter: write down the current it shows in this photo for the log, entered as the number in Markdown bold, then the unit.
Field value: **0.7** A
